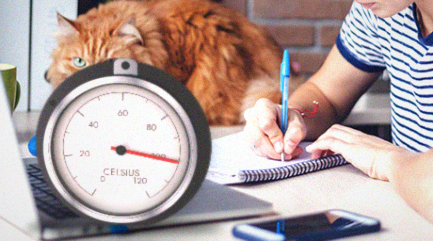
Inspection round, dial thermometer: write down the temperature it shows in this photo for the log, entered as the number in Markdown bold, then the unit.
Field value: **100** °C
